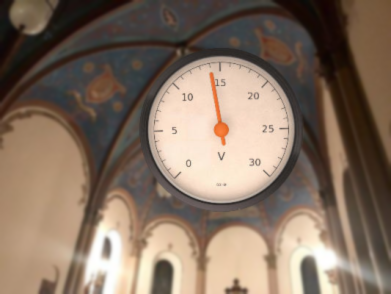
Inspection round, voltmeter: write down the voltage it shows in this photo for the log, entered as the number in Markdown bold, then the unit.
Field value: **14** V
